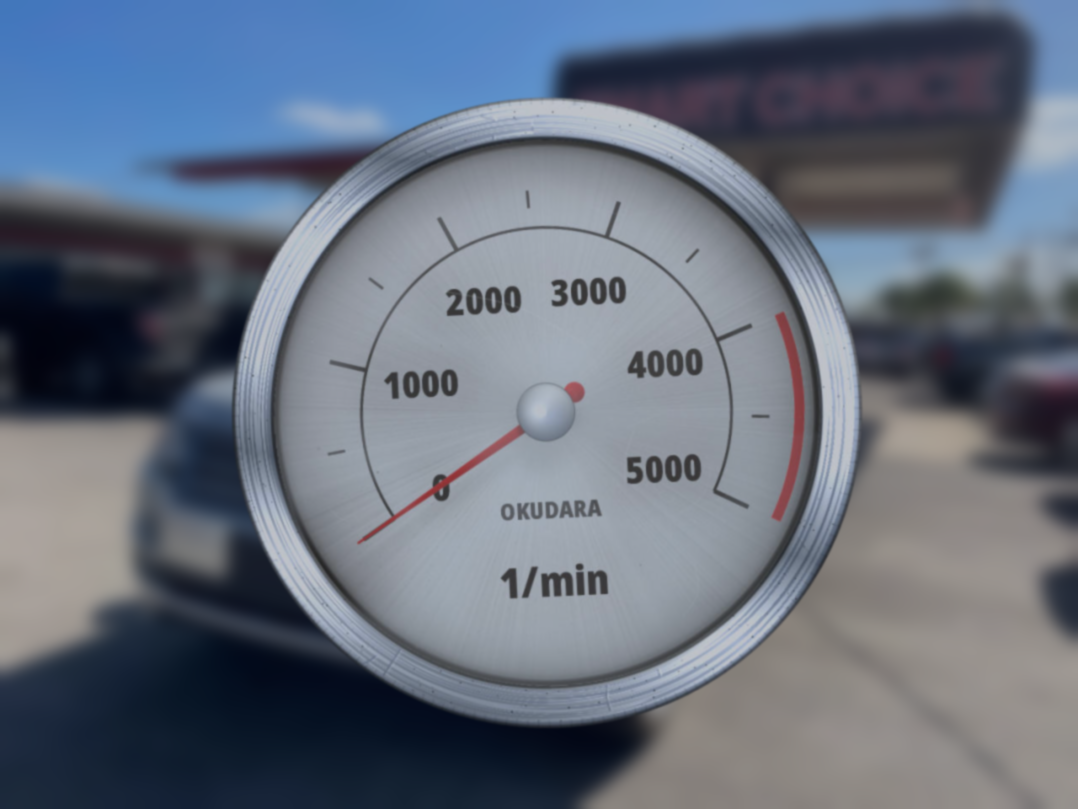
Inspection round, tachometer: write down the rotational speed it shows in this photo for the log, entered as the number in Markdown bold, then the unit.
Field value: **0** rpm
